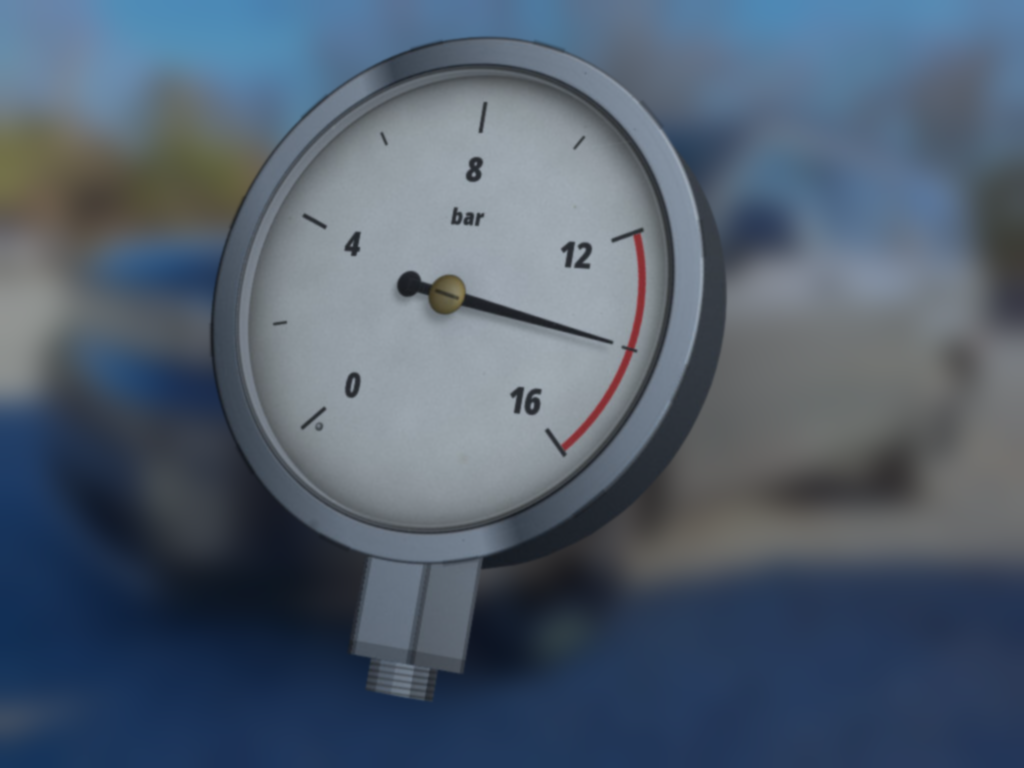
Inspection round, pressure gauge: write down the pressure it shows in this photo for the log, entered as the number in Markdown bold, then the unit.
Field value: **14** bar
